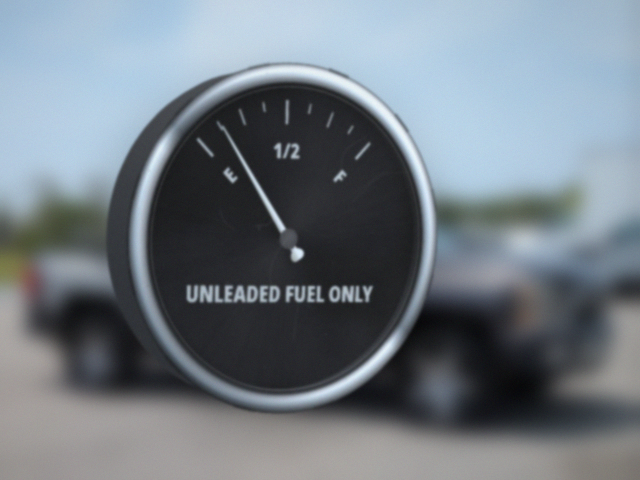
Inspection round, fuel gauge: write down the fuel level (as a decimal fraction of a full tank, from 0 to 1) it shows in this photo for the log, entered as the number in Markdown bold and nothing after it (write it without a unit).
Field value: **0.125**
